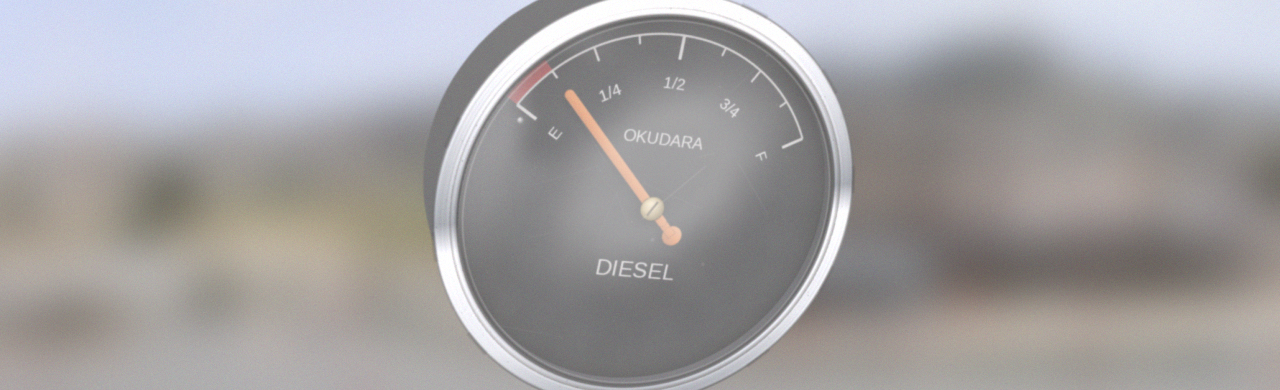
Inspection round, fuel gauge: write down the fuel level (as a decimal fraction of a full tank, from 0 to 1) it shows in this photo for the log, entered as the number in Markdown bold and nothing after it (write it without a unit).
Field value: **0.125**
